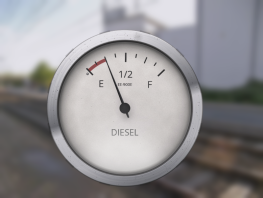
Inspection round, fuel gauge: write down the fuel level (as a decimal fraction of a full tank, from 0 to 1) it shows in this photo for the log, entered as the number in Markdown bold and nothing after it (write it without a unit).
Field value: **0.25**
